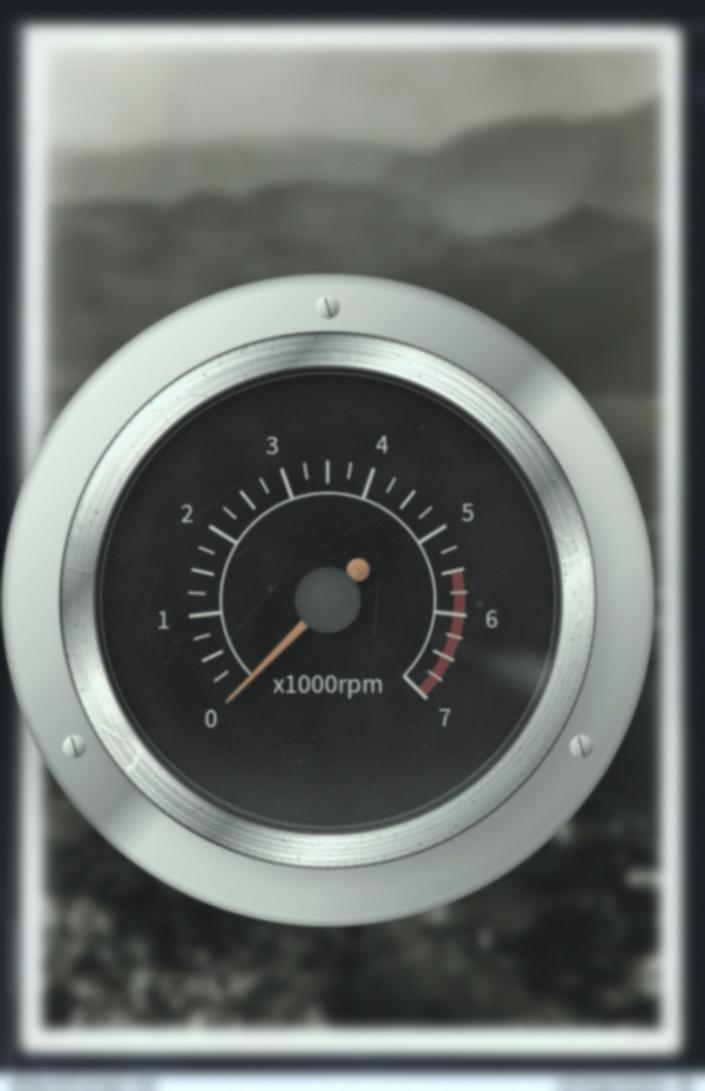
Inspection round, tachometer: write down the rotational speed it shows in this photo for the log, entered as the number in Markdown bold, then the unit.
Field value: **0** rpm
